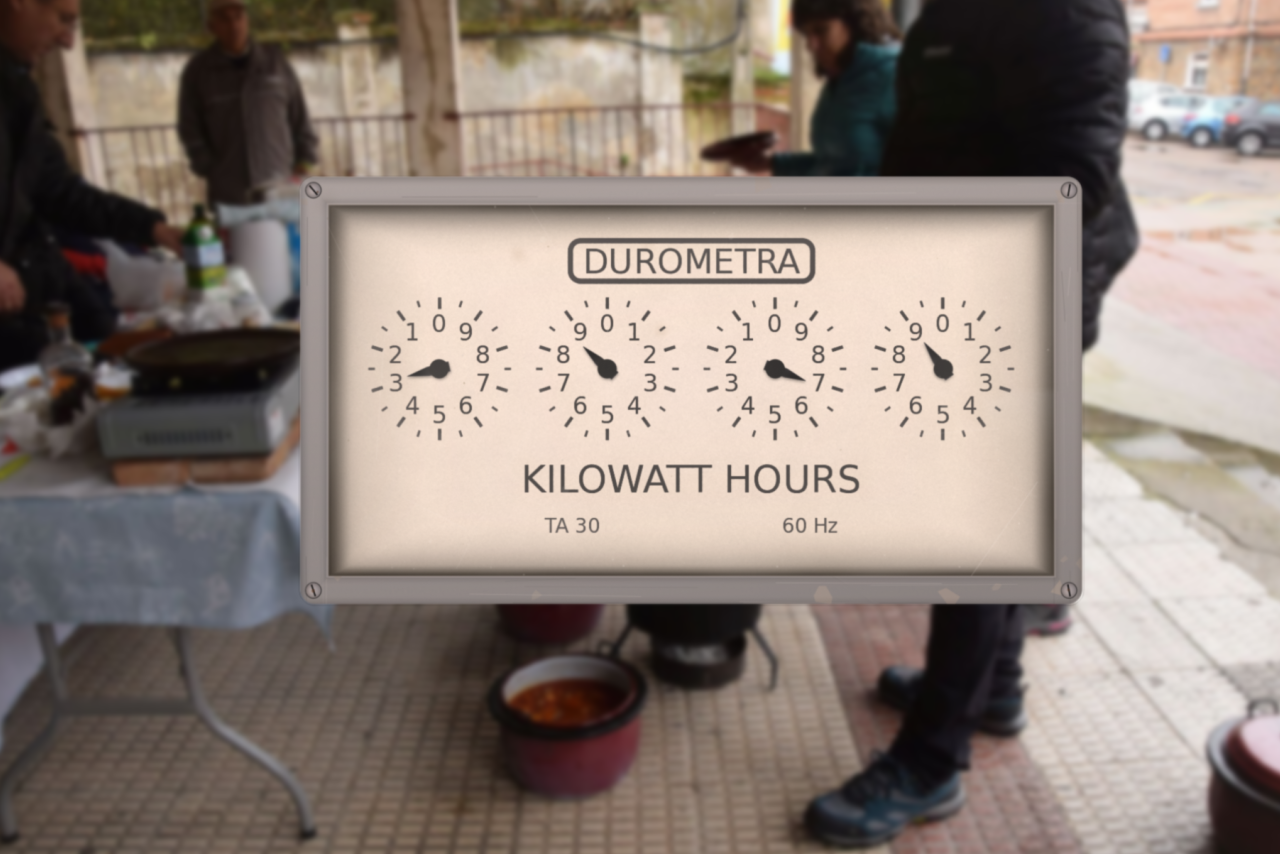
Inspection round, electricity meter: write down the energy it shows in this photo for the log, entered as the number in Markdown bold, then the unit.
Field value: **2869** kWh
